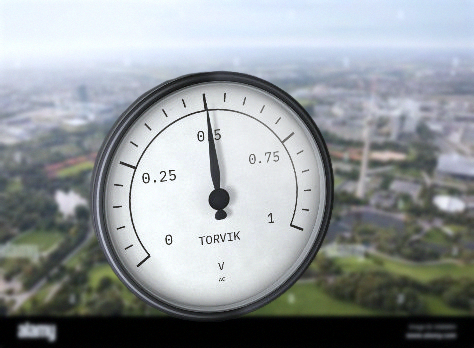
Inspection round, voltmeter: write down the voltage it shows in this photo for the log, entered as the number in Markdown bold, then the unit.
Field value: **0.5** V
